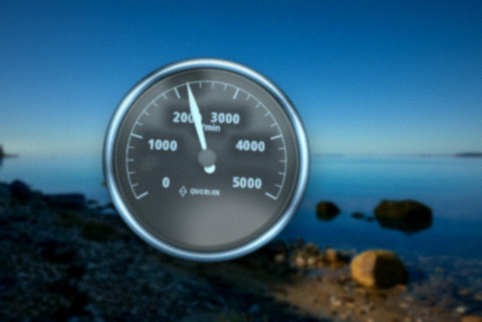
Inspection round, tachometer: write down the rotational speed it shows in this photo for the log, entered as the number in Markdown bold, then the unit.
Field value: **2200** rpm
